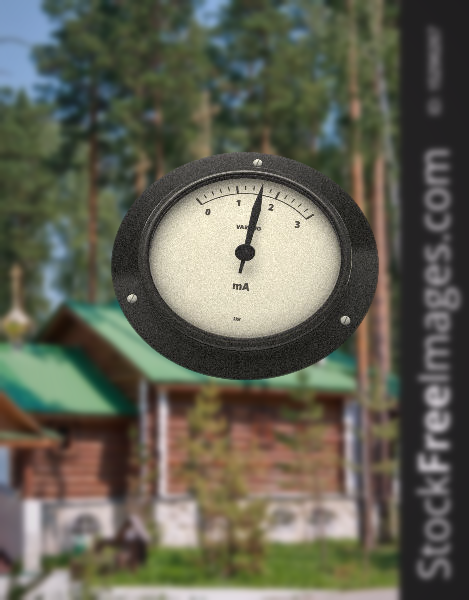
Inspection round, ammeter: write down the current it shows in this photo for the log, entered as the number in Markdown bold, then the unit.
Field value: **1.6** mA
